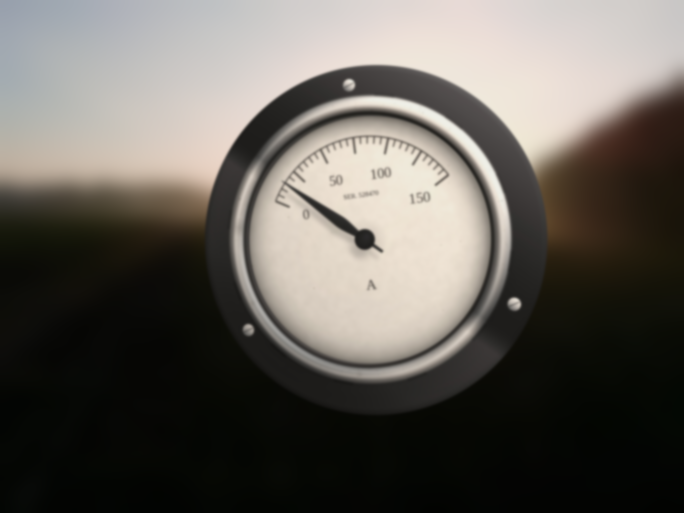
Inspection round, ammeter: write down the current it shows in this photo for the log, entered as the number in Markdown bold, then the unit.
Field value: **15** A
